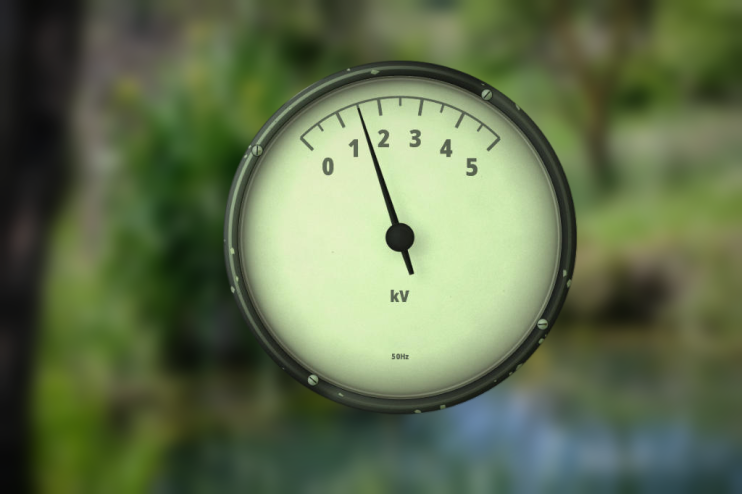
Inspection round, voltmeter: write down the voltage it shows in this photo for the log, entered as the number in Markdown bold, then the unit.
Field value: **1.5** kV
